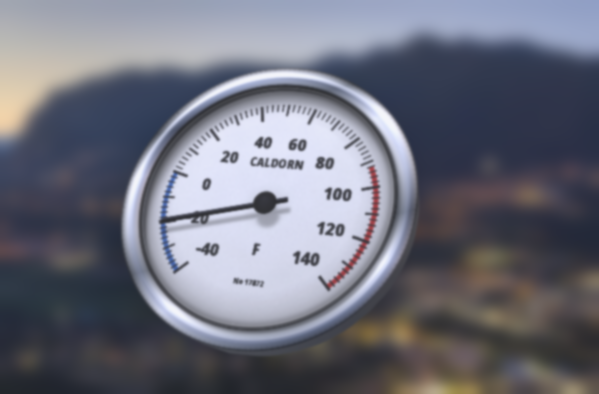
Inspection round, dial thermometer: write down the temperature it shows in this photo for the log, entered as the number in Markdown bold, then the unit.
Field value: **-20** °F
